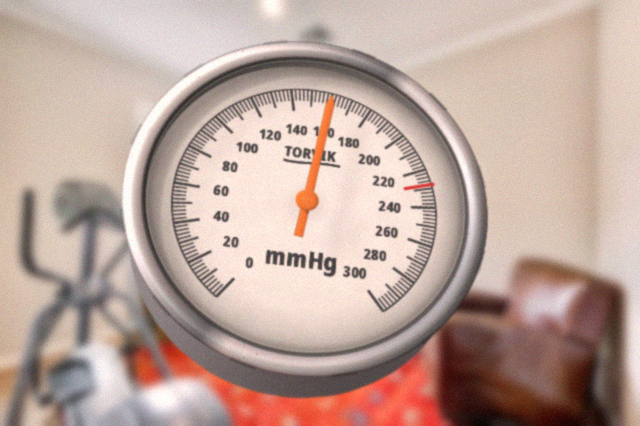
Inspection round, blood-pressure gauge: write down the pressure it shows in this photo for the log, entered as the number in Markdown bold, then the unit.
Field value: **160** mmHg
